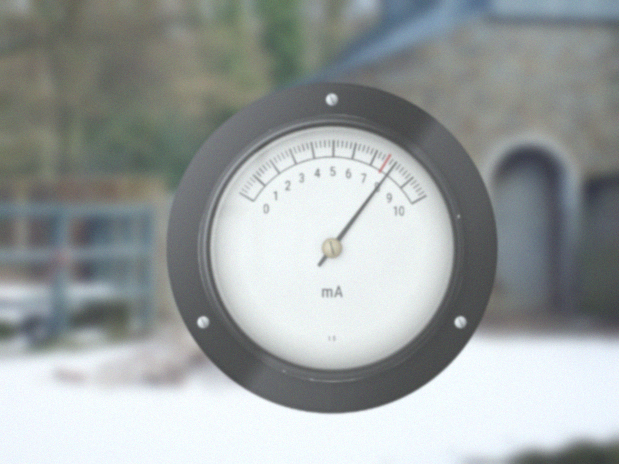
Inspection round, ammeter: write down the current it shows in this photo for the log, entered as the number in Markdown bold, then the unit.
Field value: **8** mA
